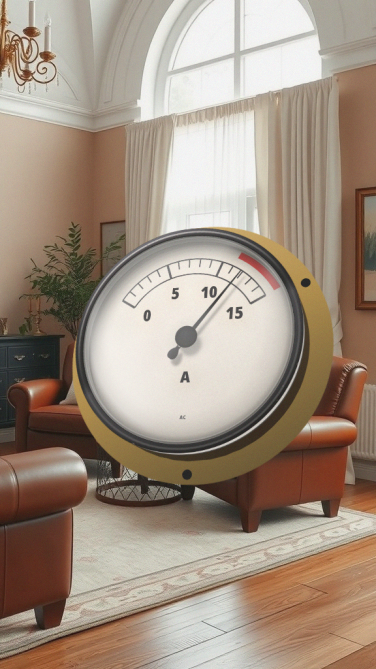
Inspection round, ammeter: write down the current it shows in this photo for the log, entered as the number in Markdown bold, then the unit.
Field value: **12** A
